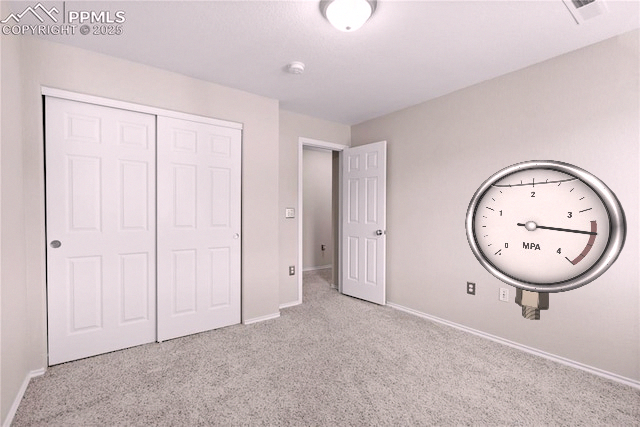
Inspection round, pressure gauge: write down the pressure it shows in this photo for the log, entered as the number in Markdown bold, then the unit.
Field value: **3.4** MPa
